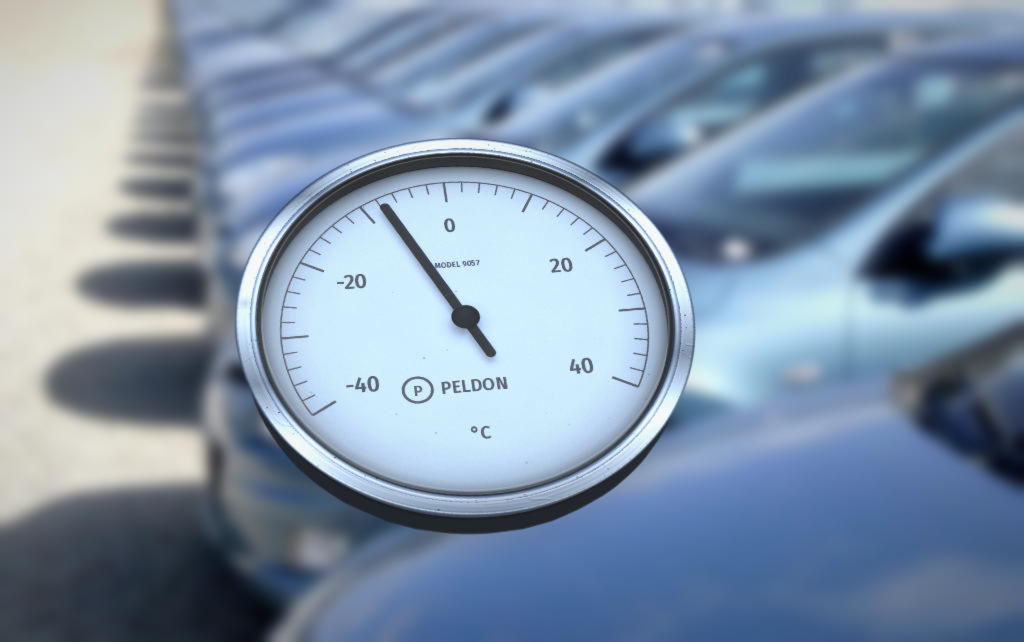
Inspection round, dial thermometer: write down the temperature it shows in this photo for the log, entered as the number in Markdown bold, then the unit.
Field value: **-8** °C
